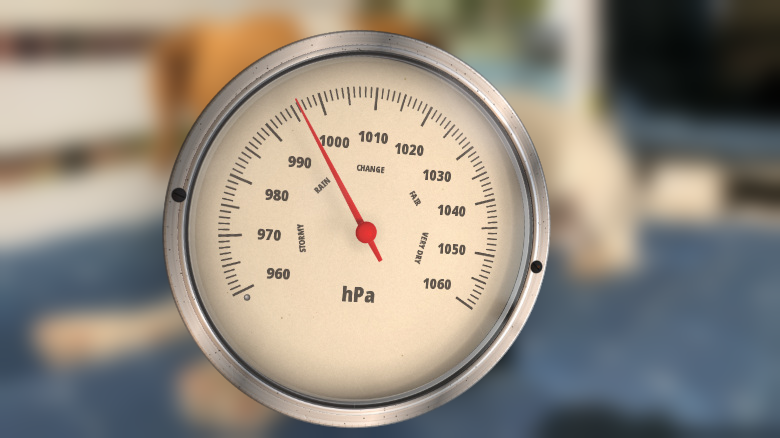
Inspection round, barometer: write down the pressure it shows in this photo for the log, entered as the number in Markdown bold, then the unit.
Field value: **996** hPa
